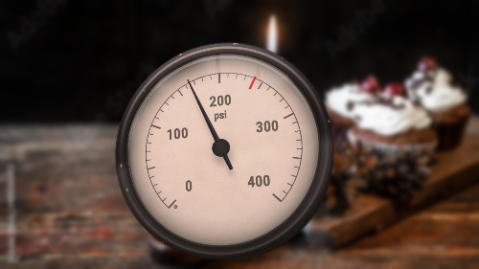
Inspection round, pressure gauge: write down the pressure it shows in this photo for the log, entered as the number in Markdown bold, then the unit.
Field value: **165** psi
